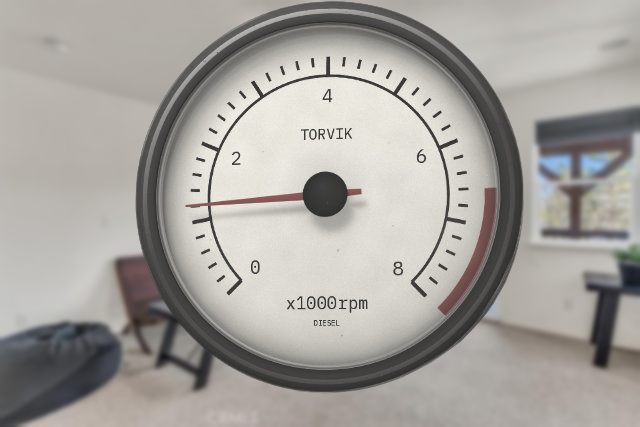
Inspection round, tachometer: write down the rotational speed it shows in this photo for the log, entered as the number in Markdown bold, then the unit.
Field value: **1200** rpm
